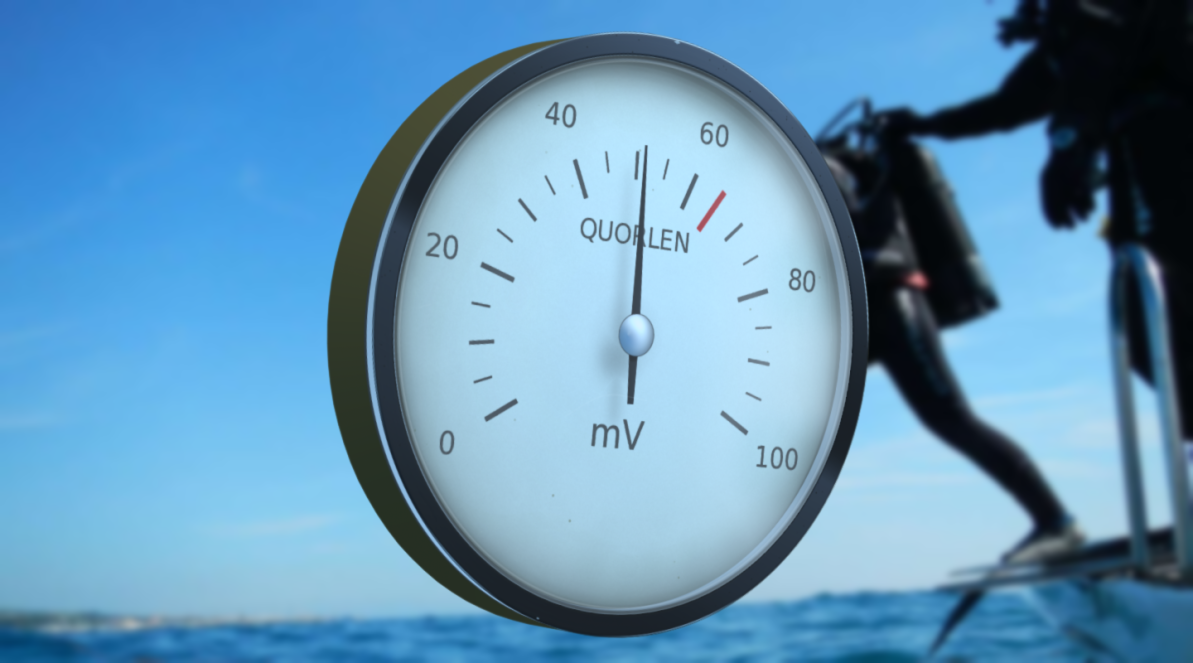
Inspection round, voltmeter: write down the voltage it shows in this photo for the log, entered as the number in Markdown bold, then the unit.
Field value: **50** mV
